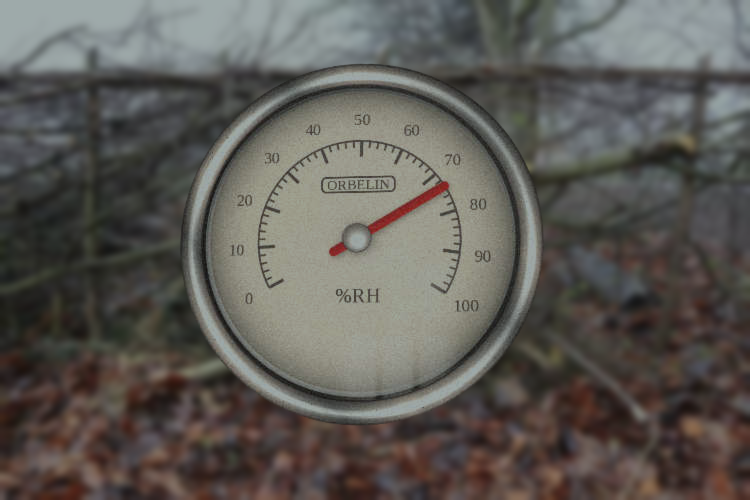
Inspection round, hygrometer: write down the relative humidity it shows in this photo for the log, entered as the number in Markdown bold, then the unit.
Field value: **74** %
